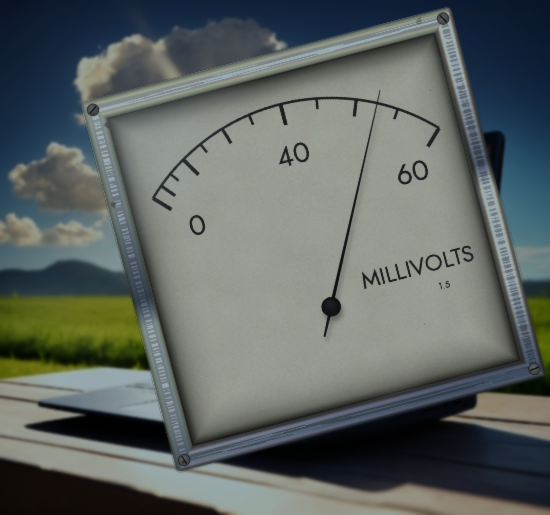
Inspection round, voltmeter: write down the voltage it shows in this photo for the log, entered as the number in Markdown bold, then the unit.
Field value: **52.5** mV
